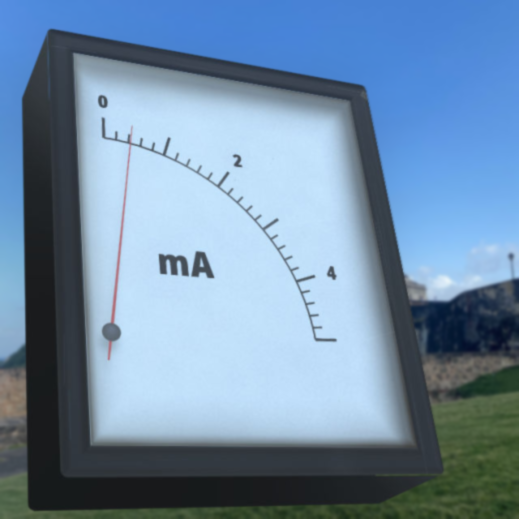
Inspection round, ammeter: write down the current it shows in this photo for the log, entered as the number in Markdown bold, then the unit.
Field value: **0.4** mA
